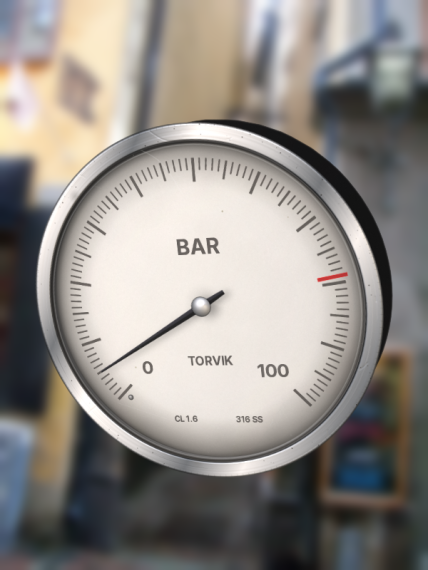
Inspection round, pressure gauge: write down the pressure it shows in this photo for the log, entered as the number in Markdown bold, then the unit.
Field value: **5** bar
